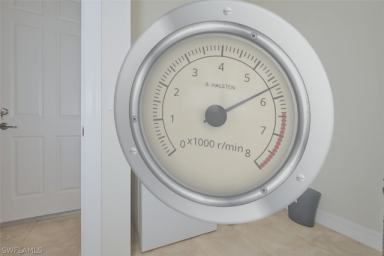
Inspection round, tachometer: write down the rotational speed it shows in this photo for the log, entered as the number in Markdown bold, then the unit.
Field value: **5700** rpm
